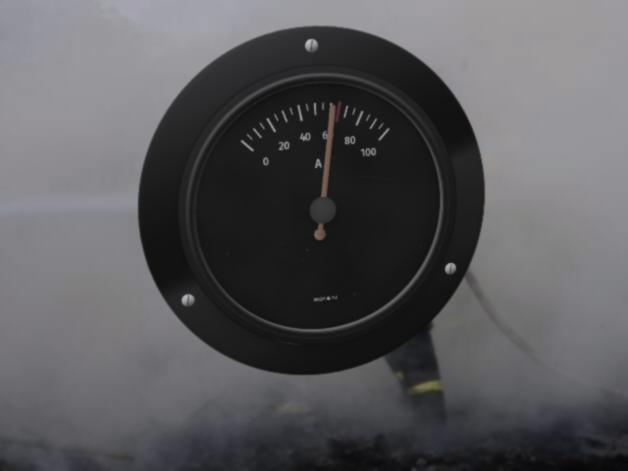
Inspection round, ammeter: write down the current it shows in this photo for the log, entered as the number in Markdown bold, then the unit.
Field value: **60** A
